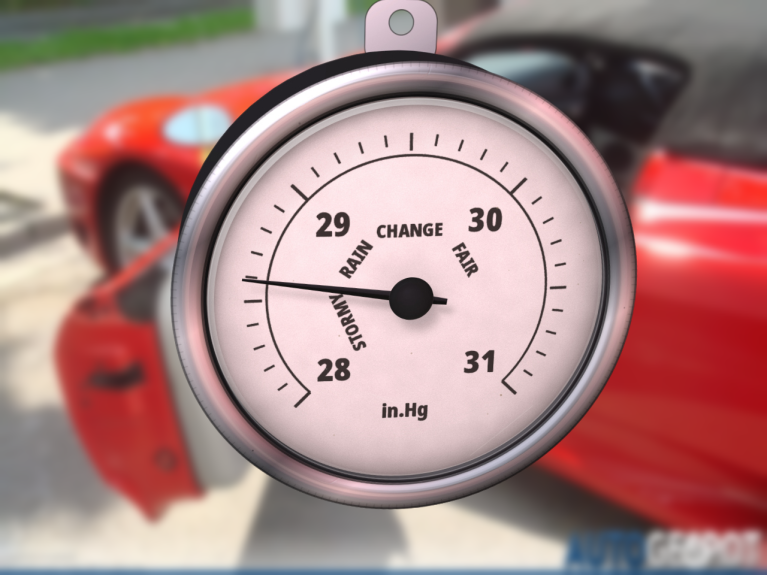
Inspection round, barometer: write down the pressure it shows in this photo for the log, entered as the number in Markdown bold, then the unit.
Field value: **28.6** inHg
